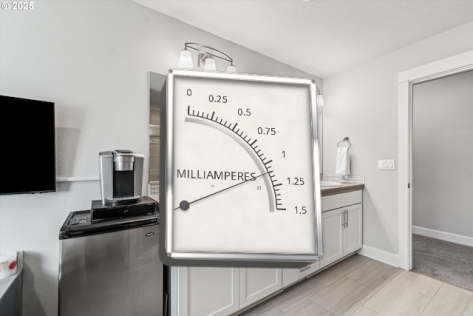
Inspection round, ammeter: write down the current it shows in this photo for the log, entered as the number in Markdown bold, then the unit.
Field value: **1.1** mA
